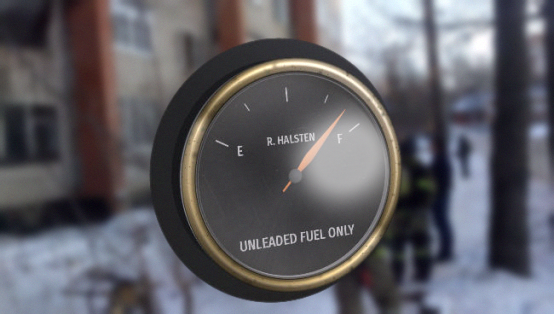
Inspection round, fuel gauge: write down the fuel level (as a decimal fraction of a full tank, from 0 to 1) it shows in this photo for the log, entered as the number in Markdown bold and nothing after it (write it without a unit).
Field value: **0.875**
